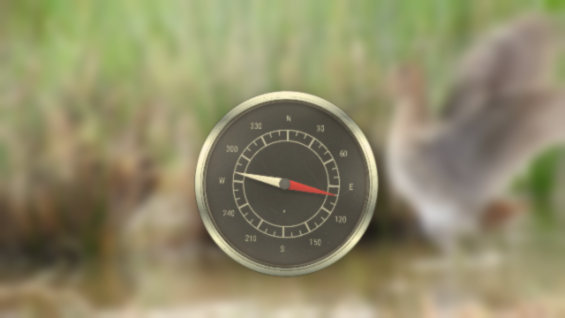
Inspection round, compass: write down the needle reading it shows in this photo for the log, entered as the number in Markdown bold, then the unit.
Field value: **100** °
